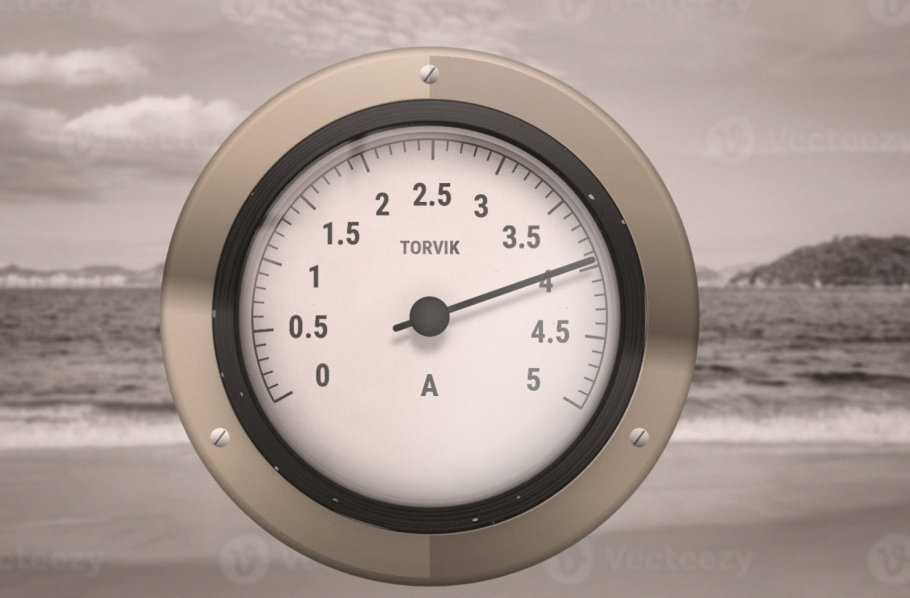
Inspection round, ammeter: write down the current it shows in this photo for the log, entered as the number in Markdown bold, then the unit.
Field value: **3.95** A
